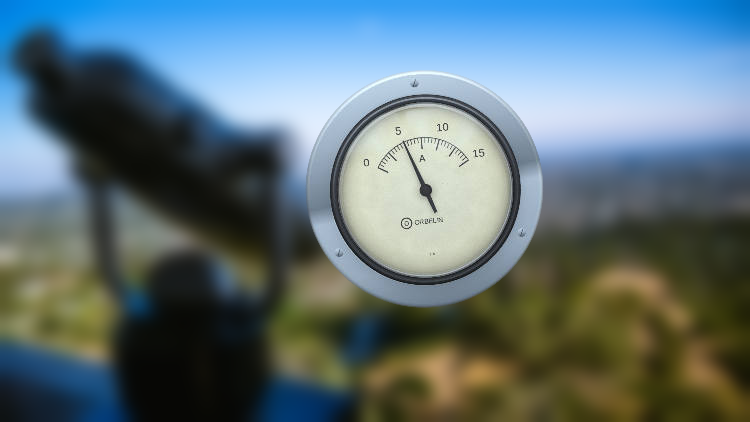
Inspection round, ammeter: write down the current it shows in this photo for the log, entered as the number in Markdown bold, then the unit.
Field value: **5** A
